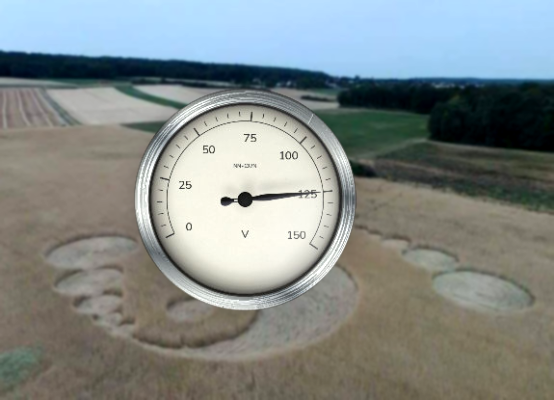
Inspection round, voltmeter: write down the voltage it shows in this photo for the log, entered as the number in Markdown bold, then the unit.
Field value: **125** V
